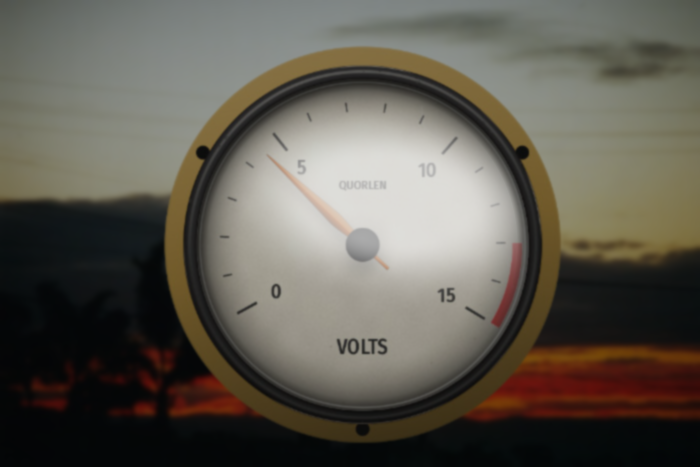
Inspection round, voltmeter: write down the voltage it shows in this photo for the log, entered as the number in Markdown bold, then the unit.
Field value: **4.5** V
